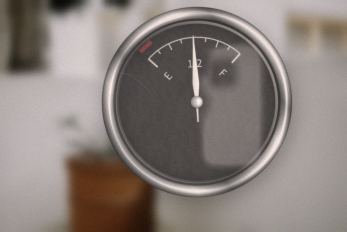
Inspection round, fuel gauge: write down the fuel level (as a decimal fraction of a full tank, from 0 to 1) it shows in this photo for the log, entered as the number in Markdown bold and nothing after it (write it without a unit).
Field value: **0.5**
